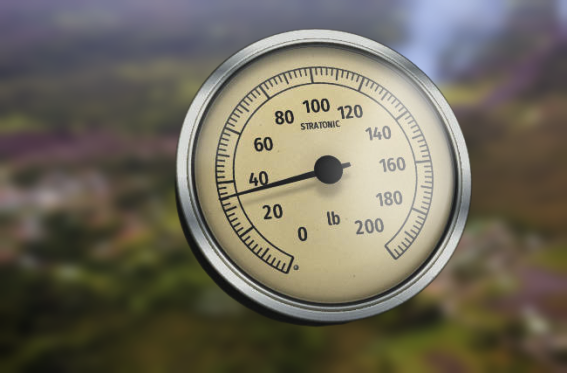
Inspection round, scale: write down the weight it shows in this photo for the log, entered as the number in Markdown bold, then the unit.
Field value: **34** lb
